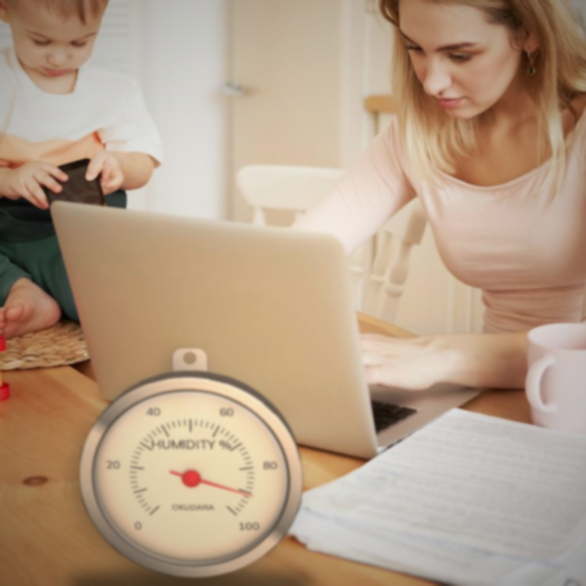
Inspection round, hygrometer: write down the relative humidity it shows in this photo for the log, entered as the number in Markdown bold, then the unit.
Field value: **90** %
